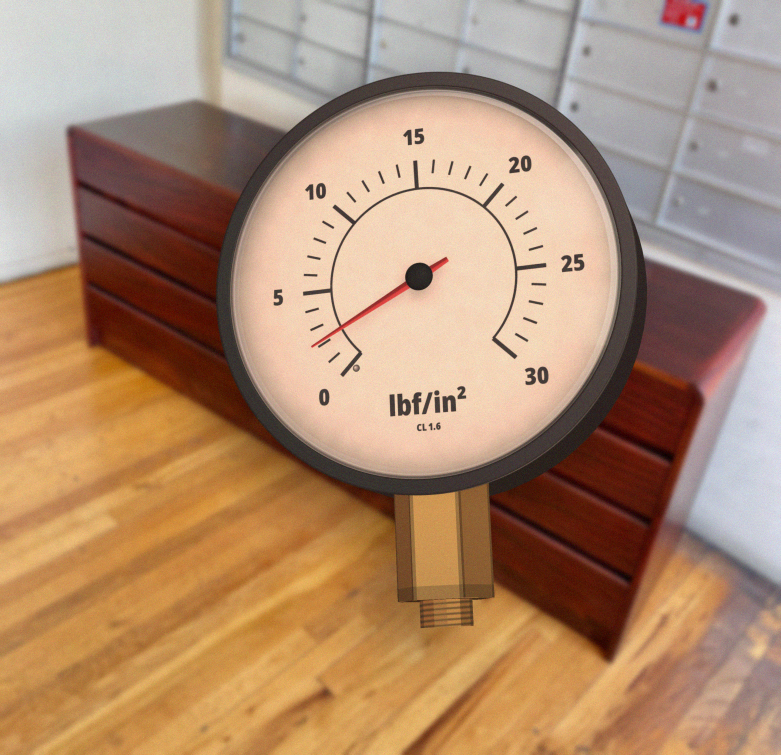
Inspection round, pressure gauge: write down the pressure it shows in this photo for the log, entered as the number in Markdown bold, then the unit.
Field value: **2** psi
